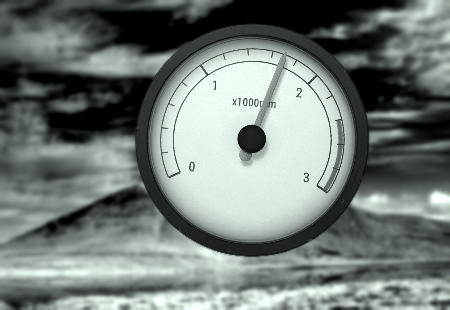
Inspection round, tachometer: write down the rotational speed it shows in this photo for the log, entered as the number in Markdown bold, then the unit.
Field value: **1700** rpm
